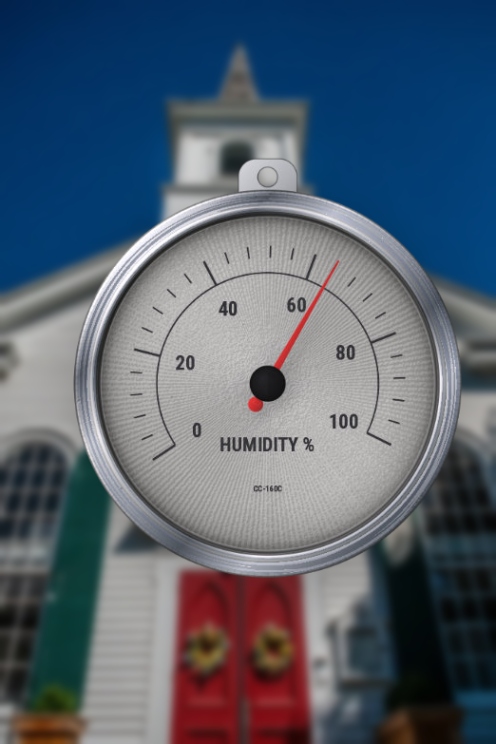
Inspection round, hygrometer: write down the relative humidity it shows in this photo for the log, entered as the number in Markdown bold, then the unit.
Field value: **64** %
